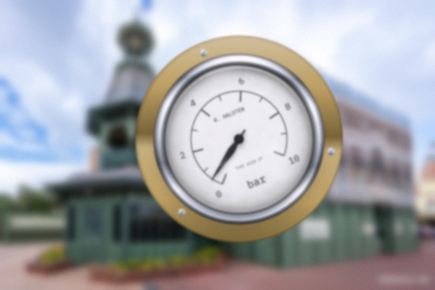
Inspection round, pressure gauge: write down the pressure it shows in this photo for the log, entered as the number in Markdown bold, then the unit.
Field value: **0.5** bar
